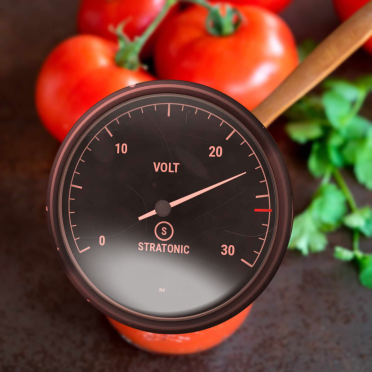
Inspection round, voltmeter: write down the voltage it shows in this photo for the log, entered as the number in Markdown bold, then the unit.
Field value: **23** V
